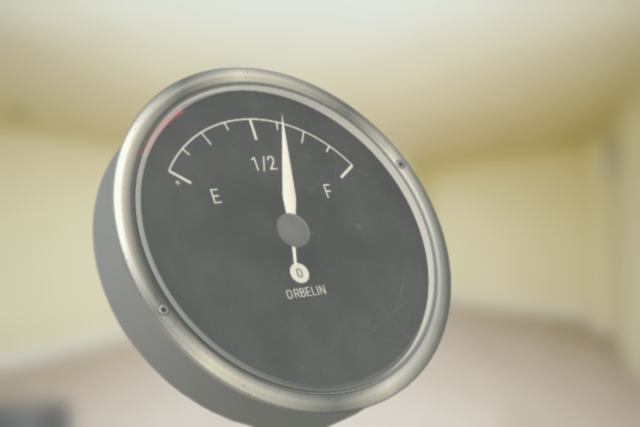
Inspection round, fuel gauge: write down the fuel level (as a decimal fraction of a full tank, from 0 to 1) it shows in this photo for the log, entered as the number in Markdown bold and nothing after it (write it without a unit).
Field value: **0.625**
